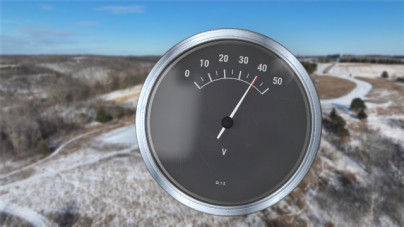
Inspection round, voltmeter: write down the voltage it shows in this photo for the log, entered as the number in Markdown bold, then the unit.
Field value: **40** V
